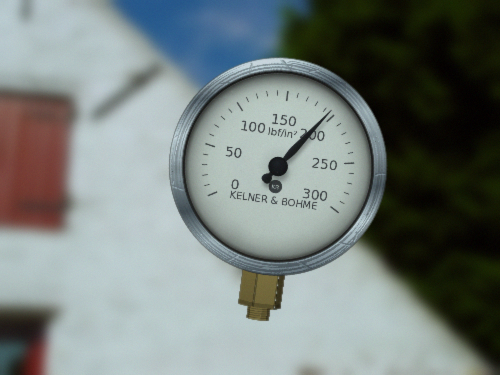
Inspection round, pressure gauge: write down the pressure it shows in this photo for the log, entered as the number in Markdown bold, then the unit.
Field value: **195** psi
